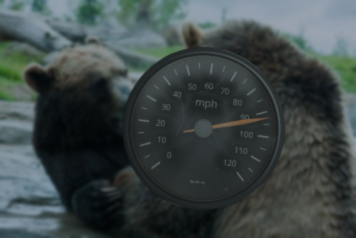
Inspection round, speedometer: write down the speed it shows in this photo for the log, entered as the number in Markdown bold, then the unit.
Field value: **92.5** mph
